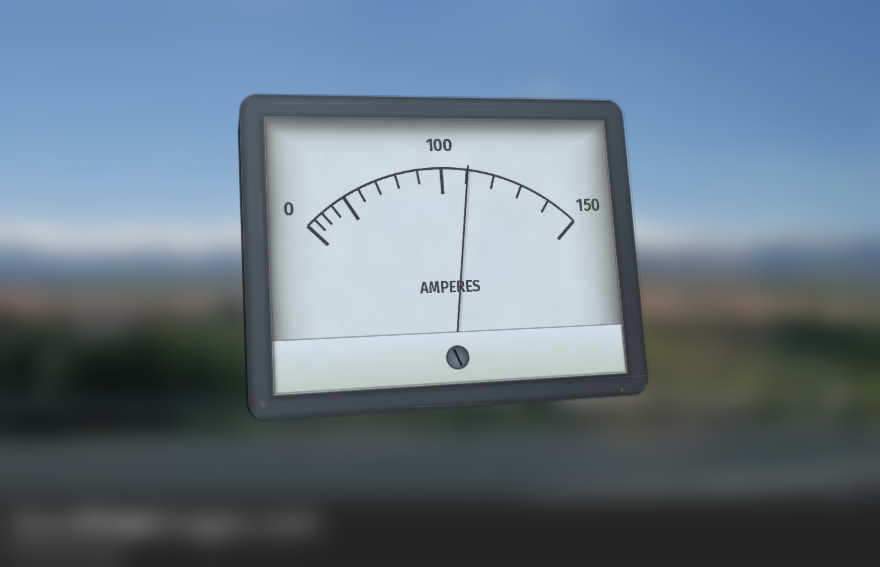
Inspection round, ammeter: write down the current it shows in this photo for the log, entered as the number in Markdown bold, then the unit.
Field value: **110** A
